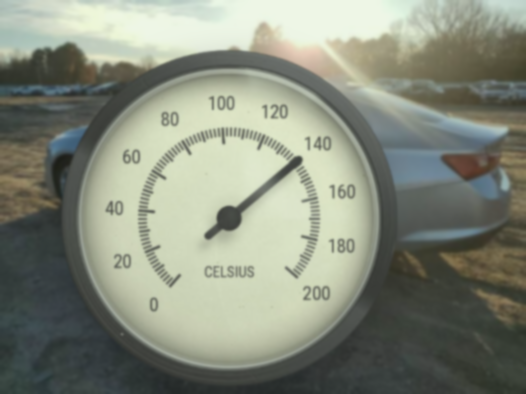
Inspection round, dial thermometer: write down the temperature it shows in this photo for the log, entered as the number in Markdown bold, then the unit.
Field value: **140** °C
